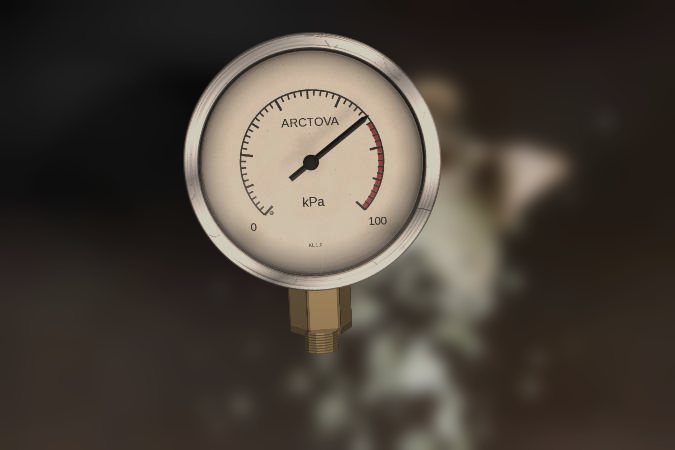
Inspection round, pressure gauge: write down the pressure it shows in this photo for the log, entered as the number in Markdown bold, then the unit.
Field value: **70** kPa
